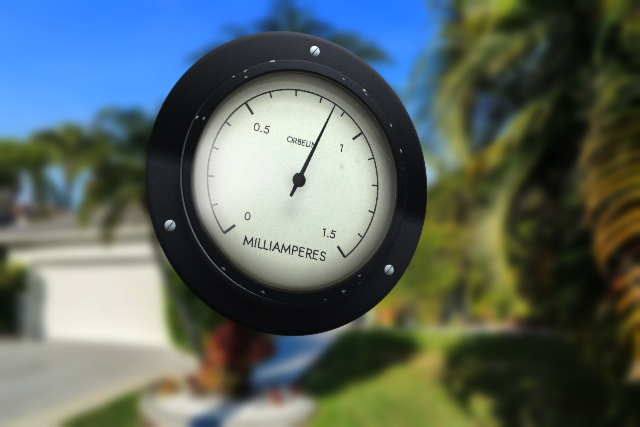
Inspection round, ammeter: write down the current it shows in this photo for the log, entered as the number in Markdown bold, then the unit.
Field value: **0.85** mA
